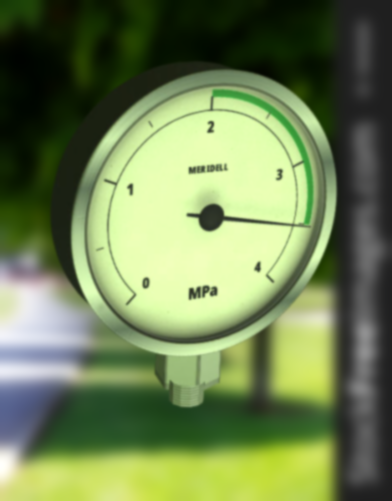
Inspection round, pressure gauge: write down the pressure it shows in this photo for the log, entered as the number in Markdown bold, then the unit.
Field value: **3.5** MPa
